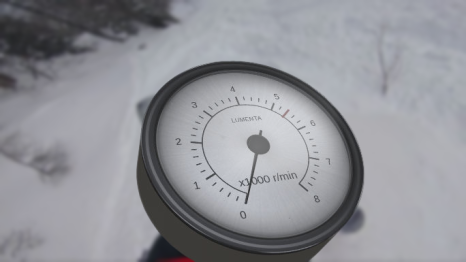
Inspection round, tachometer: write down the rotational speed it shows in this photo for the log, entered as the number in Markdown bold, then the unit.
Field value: **0** rpm
